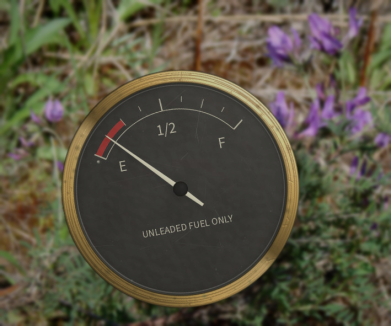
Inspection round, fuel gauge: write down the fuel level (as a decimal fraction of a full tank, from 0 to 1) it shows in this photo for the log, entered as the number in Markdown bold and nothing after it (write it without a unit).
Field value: **0.125**
